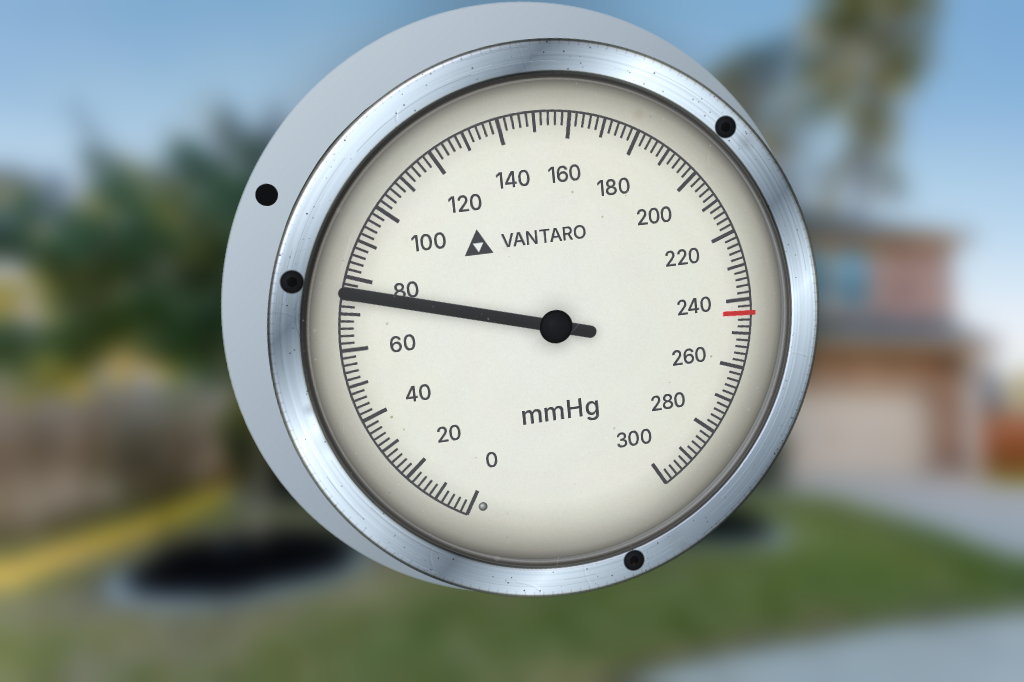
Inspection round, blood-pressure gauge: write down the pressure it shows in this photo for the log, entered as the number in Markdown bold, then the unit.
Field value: **76** mmHg
